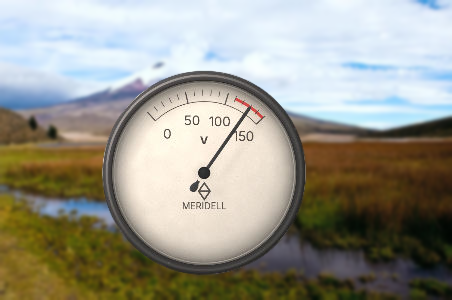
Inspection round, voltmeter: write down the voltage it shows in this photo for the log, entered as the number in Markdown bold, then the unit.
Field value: **130** V
